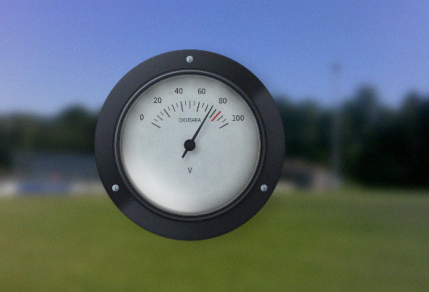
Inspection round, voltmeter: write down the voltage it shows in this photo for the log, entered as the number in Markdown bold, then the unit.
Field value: **75** V
